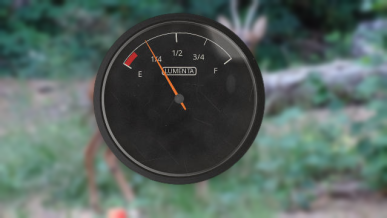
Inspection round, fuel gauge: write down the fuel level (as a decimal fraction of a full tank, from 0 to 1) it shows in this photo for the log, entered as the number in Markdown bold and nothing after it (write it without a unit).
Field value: **0.25**
